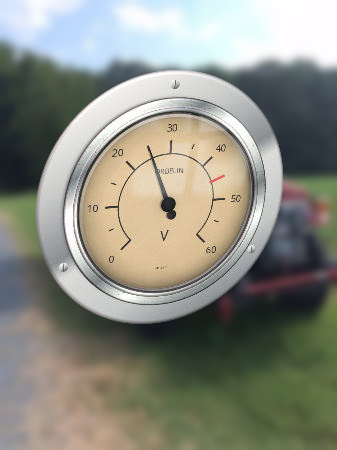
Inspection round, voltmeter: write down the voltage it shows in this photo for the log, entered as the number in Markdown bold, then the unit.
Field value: **25** V
